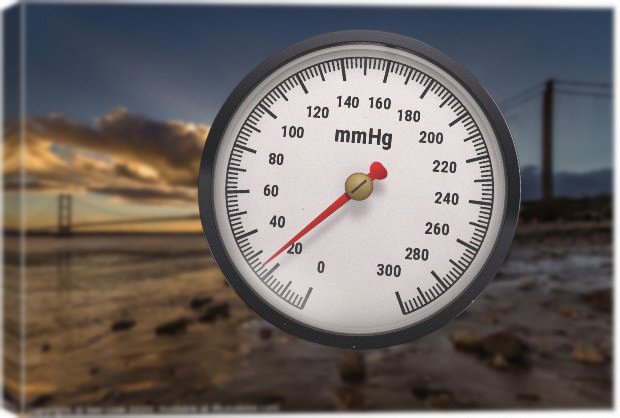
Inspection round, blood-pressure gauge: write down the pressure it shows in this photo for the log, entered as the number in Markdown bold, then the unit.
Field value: **24** mmHg
